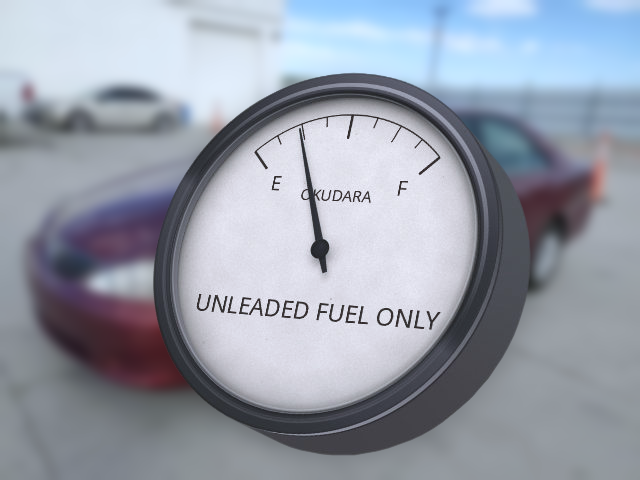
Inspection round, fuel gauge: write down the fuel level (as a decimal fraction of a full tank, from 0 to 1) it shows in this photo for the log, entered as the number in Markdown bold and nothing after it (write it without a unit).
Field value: **0.25**
